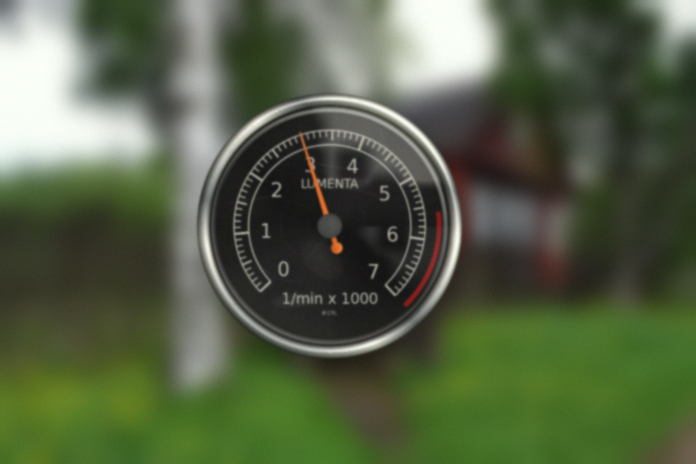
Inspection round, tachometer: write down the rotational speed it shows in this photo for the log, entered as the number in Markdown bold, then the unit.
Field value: **3000** rpm
